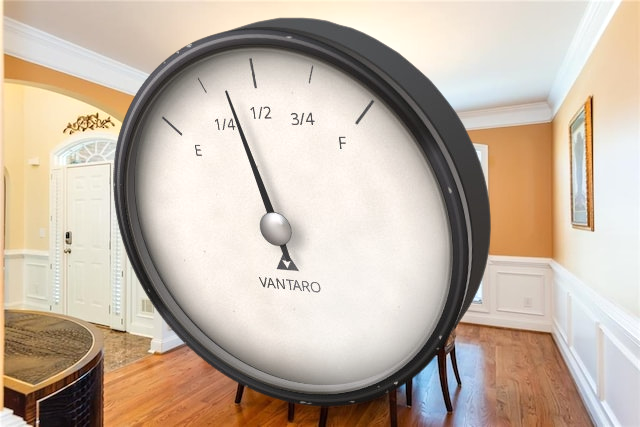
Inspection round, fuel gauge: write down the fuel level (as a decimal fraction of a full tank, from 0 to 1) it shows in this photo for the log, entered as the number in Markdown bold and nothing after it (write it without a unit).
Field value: **0.375**
